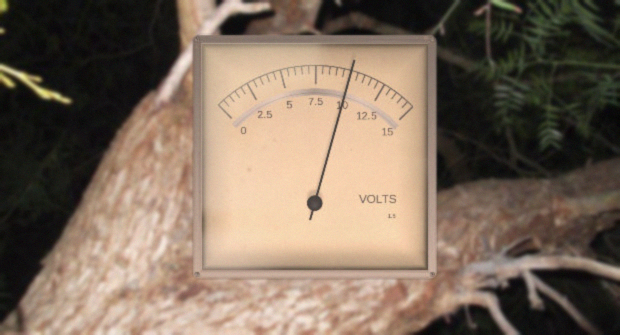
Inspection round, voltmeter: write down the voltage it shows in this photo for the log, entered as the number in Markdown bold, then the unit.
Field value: **10** V
